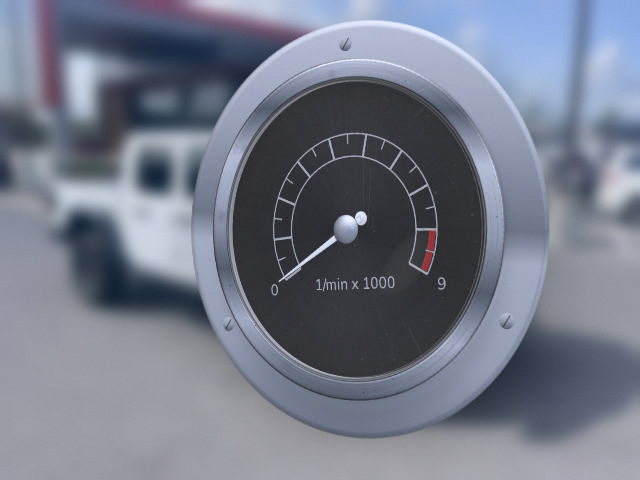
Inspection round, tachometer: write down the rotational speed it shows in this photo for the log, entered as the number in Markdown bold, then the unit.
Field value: **0** rpm
